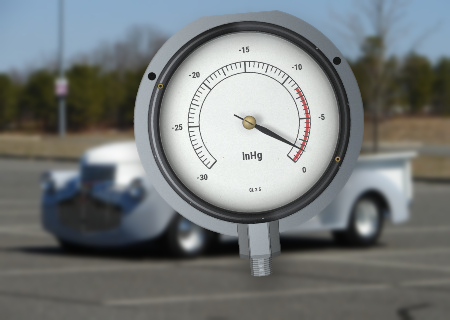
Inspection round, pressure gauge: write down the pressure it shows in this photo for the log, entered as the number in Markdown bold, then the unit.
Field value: **-1.5** inHg
